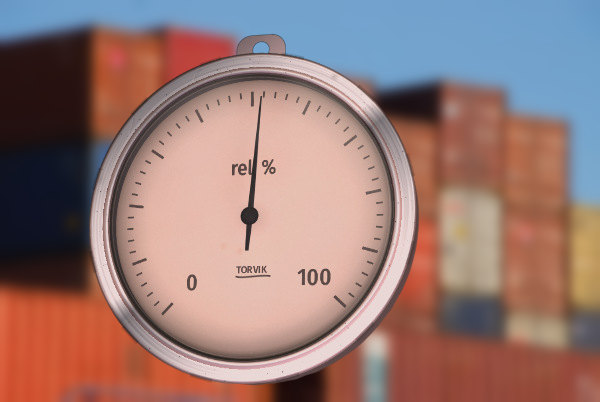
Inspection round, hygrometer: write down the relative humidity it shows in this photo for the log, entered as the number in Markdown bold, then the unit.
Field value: **52** %
